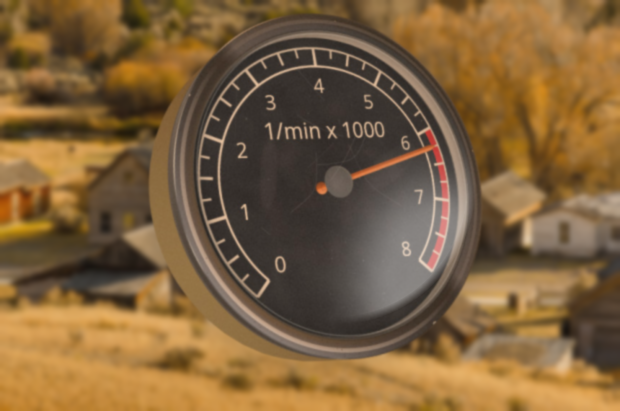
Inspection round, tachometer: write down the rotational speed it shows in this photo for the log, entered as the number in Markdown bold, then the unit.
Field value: **6250** rpm
